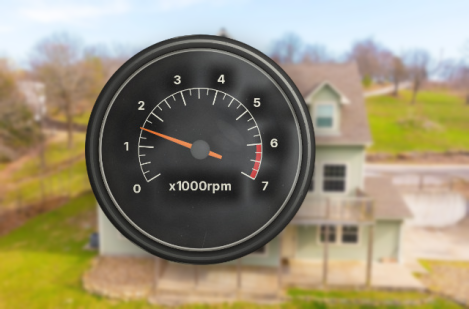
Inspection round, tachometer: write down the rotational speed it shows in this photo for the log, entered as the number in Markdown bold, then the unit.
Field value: **1500** rpm
